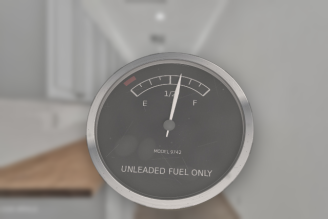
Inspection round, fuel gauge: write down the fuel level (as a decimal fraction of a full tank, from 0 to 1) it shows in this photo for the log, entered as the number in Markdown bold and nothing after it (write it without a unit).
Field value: **0.625**
